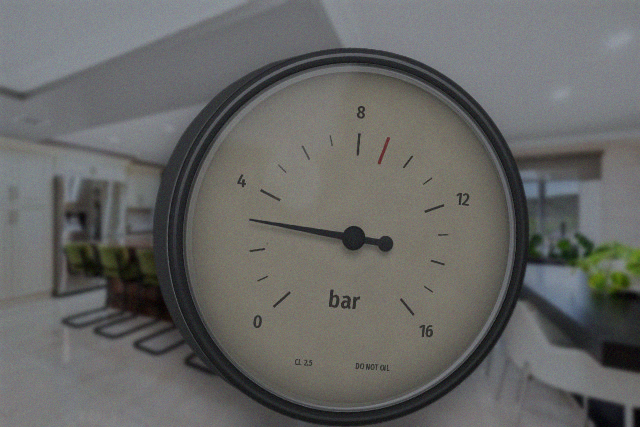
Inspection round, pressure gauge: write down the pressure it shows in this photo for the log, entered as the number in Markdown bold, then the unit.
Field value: **3** bar
